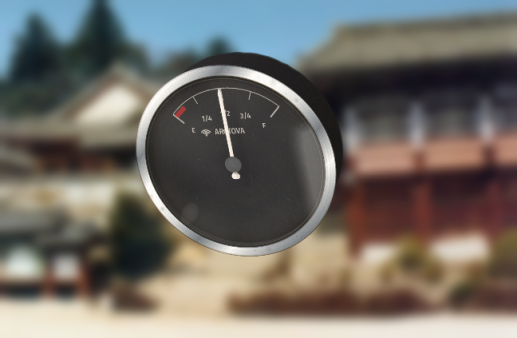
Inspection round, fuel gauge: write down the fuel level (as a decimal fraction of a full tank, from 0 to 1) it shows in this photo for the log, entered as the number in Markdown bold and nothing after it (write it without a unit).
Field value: **0.5**
